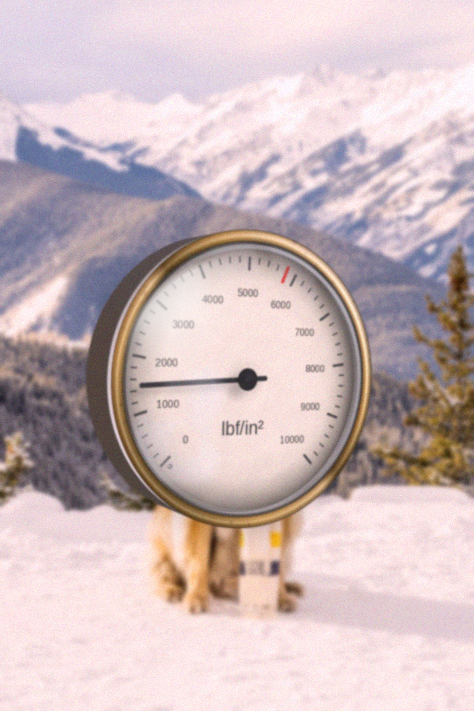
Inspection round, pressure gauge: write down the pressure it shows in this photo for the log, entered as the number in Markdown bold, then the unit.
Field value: **1500** psi
